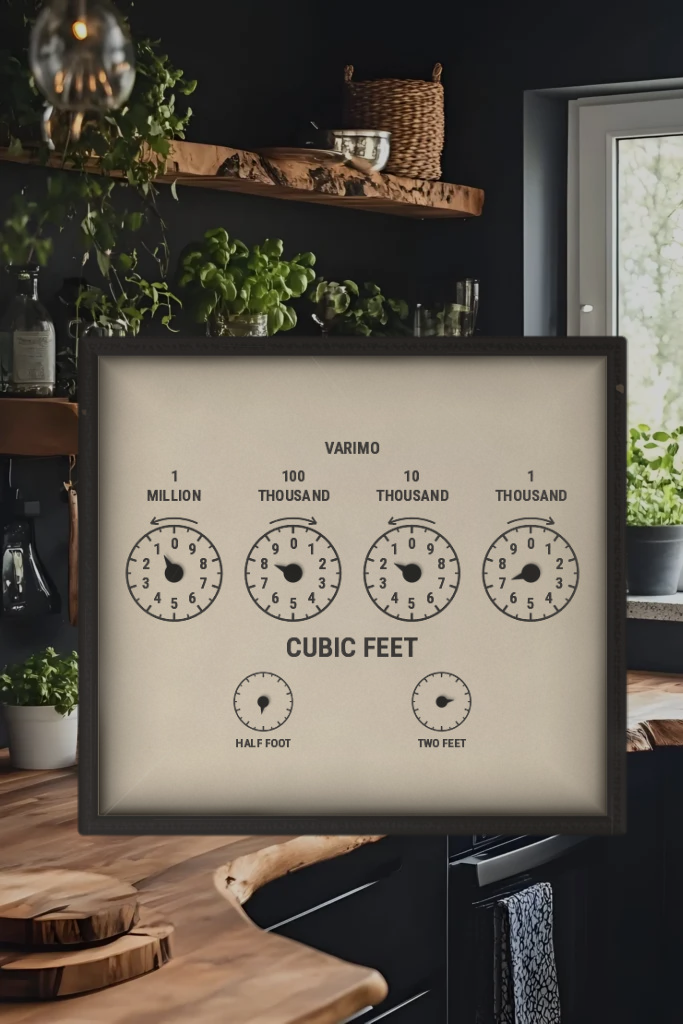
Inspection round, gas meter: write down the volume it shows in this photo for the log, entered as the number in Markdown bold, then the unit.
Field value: **81700** ft³
